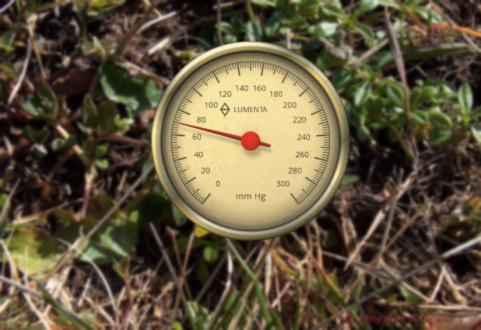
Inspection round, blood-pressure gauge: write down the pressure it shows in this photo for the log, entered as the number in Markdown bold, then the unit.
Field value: **70** mmHg
